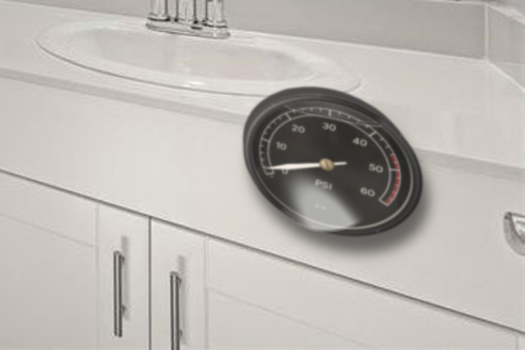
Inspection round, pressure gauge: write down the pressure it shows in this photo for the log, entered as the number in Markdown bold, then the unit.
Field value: **2** psi
